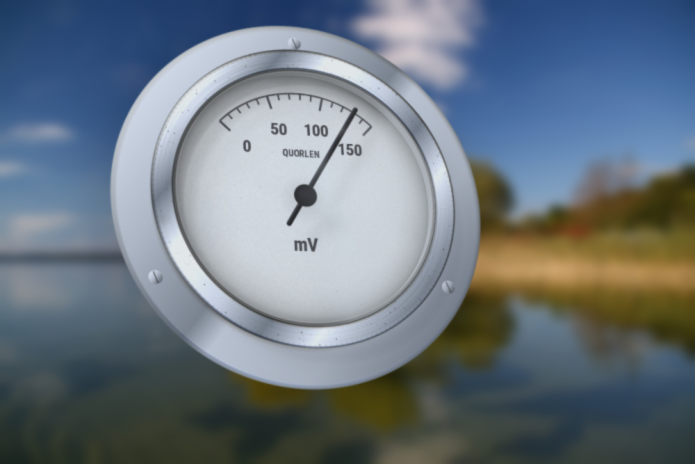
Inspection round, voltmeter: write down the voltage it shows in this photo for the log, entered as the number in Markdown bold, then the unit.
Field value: **130** mV
